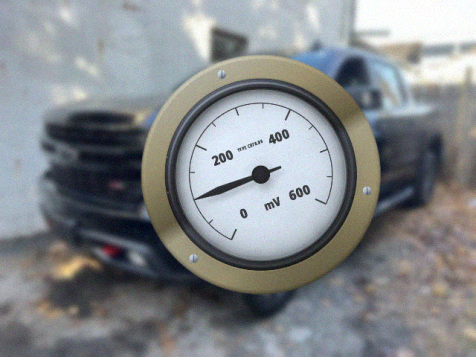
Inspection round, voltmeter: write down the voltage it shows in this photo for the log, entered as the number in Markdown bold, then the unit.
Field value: **100** mV
